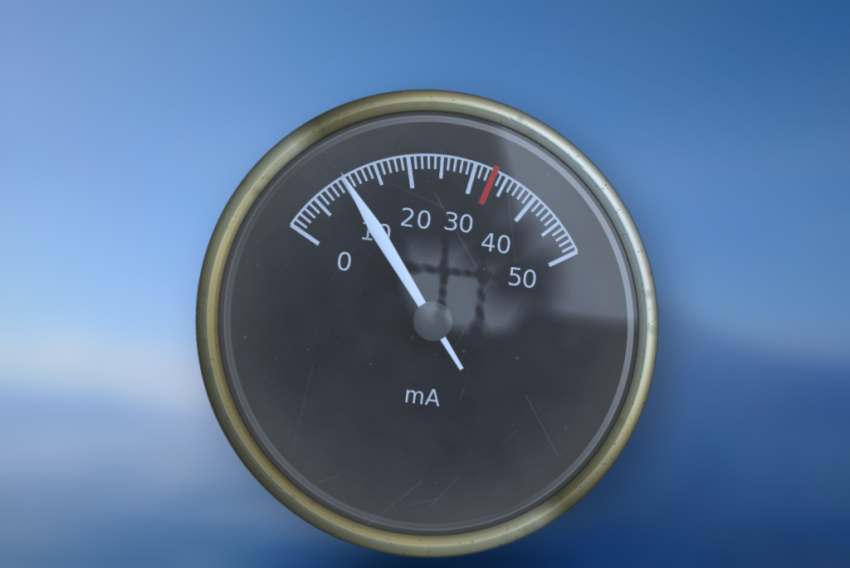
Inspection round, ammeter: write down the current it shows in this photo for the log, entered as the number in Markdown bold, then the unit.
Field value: **10** mA
